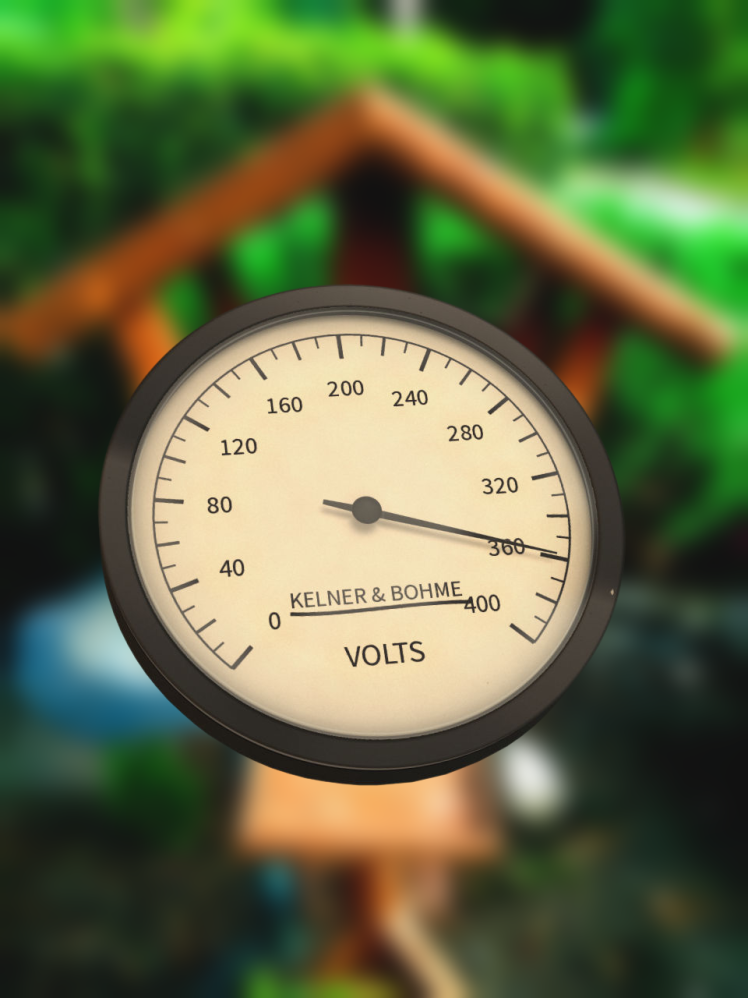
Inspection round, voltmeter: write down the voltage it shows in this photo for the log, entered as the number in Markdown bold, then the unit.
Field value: **360** V
